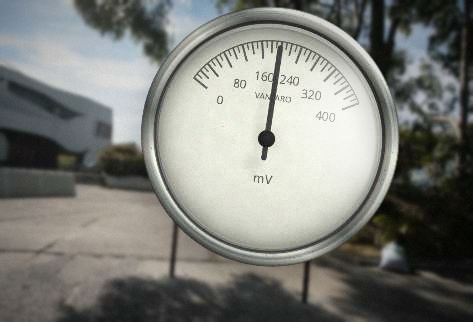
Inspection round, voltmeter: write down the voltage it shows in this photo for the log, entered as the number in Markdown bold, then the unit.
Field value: **200** mV
